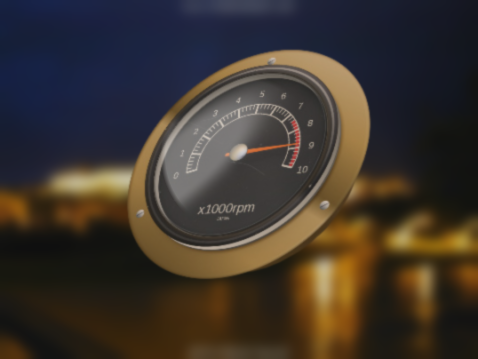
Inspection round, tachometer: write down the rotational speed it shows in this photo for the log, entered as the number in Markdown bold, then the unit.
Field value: **9000** rpm
